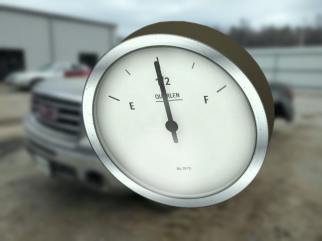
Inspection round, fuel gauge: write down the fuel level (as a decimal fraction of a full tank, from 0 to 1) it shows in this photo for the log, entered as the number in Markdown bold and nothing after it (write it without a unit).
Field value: **0.5**
